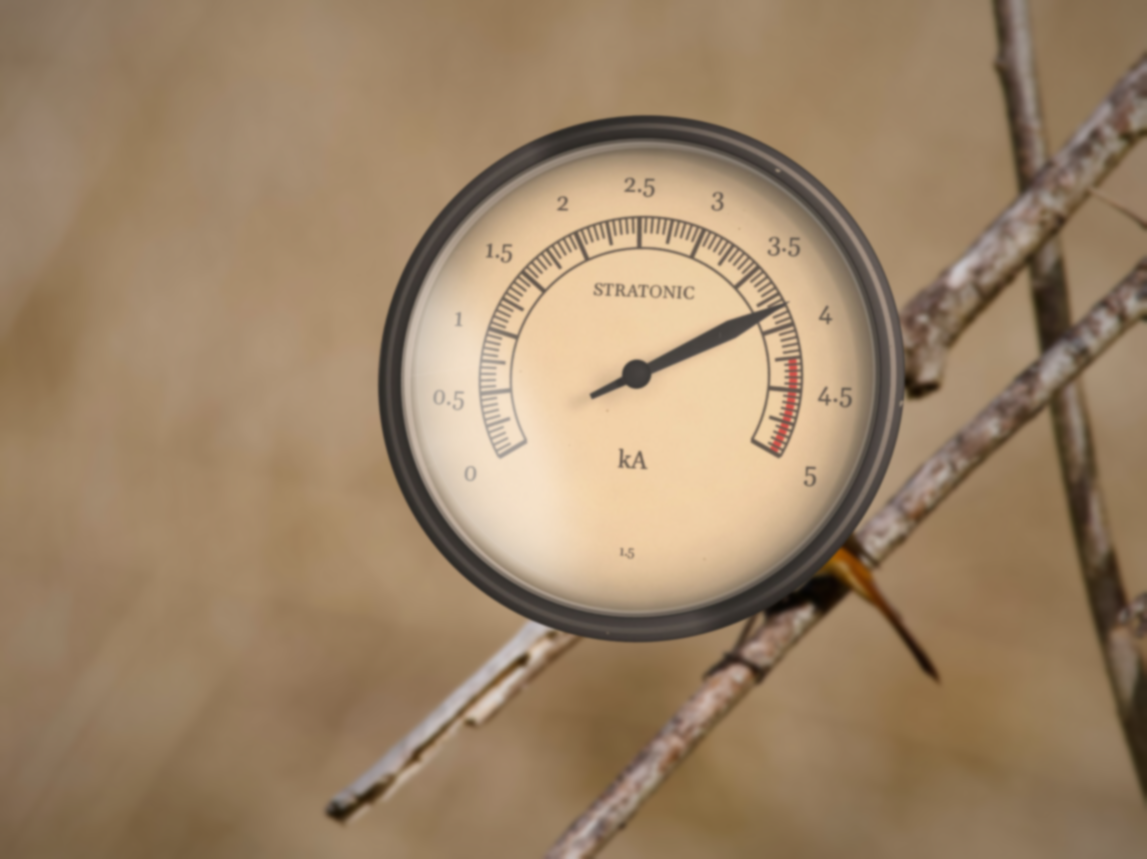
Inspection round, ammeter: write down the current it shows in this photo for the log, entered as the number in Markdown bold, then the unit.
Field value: **3.85** kA
